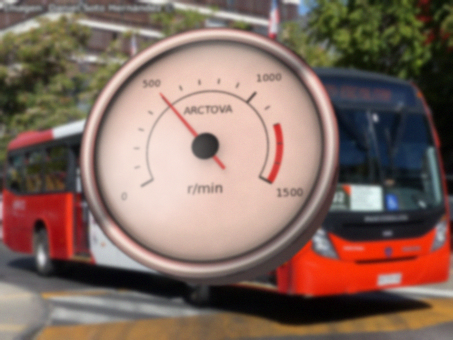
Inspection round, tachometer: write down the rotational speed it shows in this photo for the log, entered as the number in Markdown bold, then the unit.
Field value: **500** rpm
